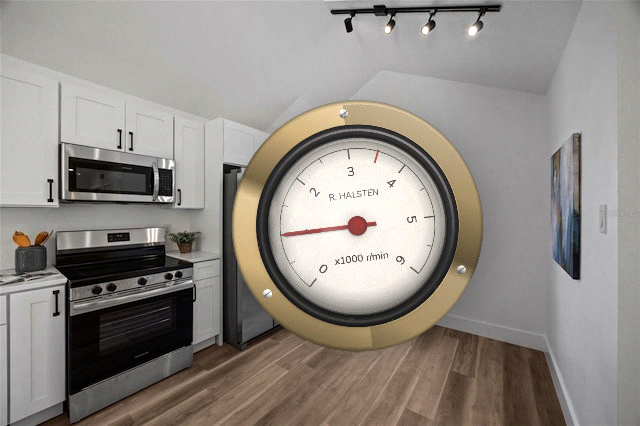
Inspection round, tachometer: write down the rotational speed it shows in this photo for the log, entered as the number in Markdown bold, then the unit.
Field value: **1000** rpm
